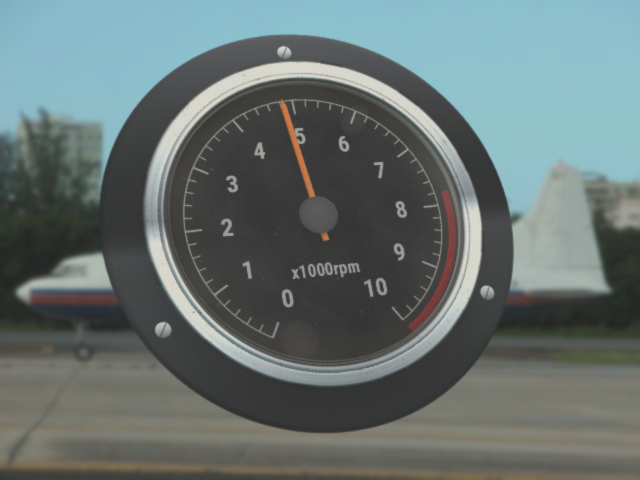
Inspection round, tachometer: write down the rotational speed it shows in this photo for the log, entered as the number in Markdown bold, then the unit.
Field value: **4800** rpm
